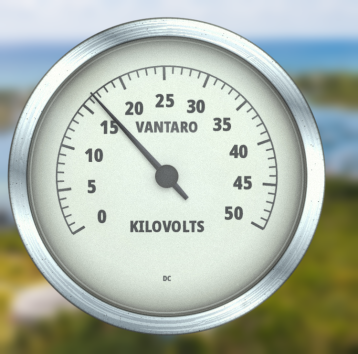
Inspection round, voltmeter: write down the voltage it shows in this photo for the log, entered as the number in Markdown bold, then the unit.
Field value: **16.5** kV
